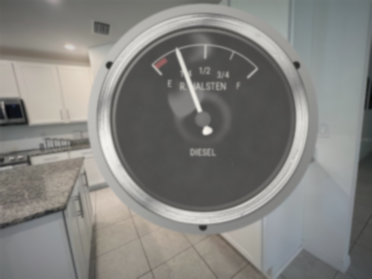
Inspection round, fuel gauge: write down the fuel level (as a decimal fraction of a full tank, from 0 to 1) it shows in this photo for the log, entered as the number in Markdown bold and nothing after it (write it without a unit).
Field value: **0.25**
